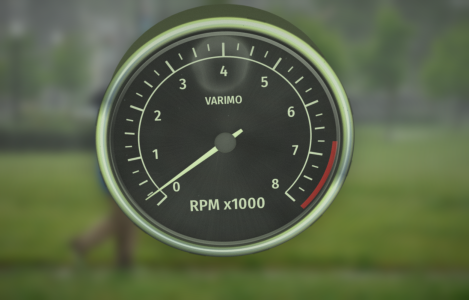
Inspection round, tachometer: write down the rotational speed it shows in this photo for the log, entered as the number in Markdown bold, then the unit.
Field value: **250** rpm
